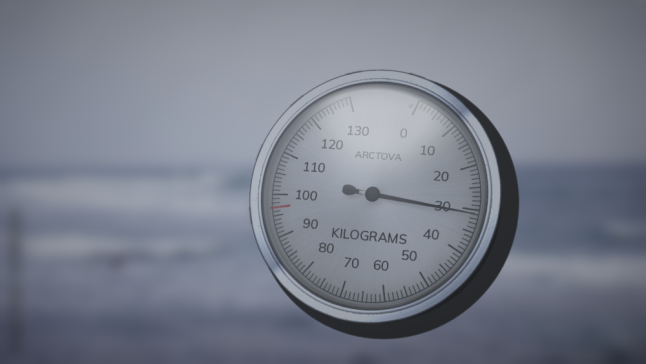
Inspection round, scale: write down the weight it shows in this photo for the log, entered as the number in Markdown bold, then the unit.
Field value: **31** kg
